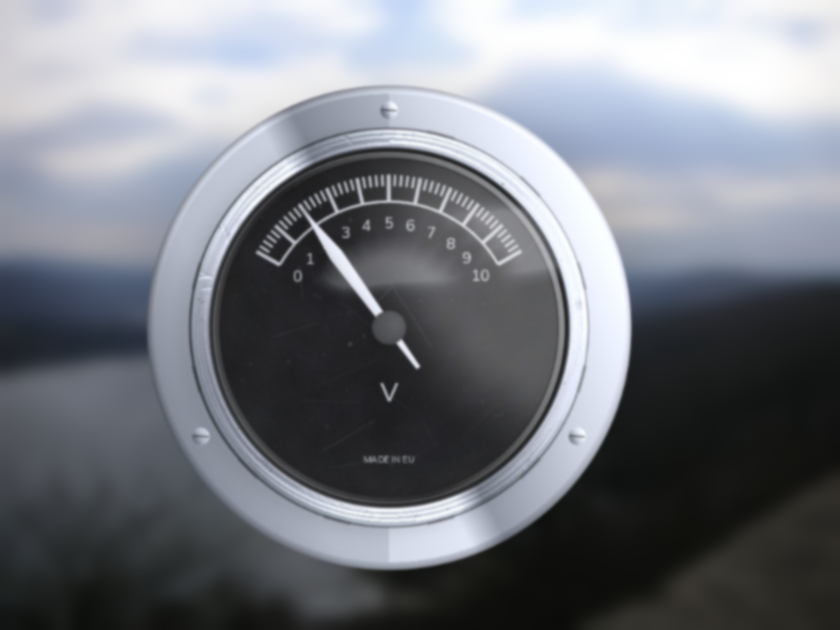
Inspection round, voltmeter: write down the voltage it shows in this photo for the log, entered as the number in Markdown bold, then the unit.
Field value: **2** V
